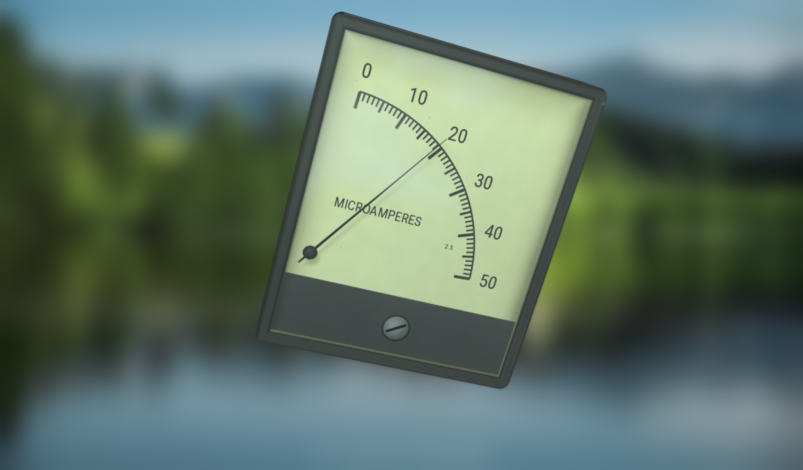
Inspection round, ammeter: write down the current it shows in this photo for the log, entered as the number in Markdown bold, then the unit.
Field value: **19** µA
